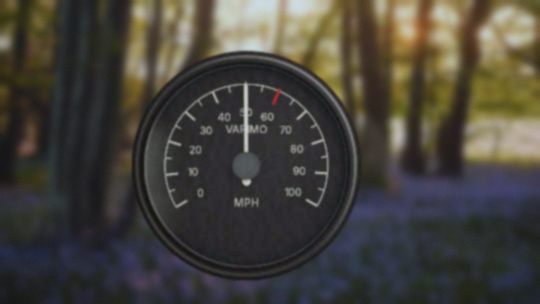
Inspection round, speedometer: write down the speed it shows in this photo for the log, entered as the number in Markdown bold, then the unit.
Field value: **50** mph
